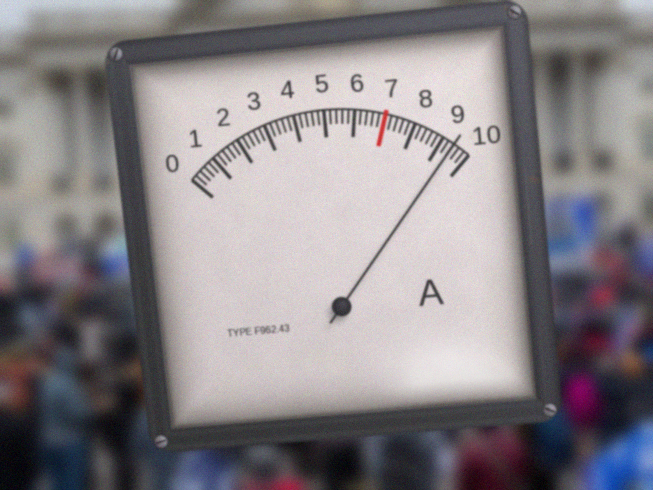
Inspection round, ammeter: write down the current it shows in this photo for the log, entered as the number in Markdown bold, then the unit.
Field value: **9.4** A
